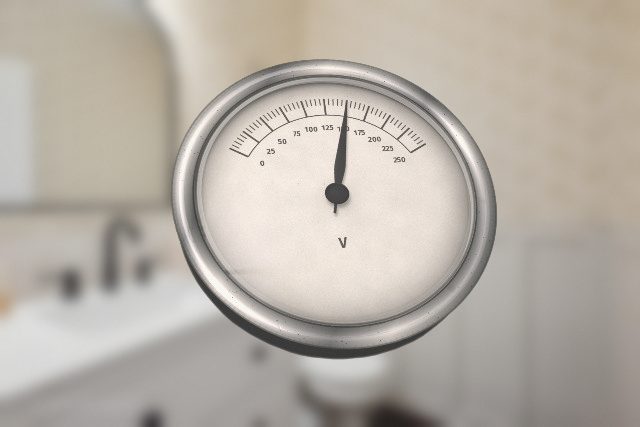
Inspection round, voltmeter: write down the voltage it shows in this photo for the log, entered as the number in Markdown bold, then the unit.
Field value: **150** V
